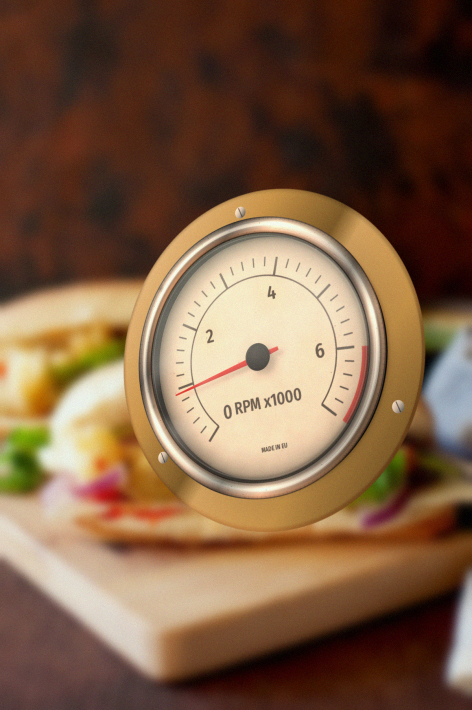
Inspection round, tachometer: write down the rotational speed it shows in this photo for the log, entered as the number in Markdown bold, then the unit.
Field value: **900** rpm
